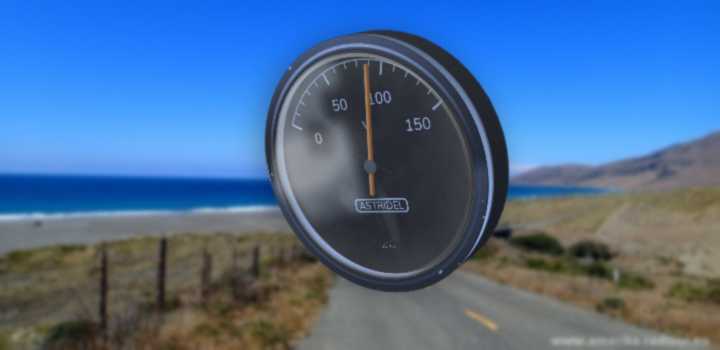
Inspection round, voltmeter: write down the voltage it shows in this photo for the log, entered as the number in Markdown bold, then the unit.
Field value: **90** V
